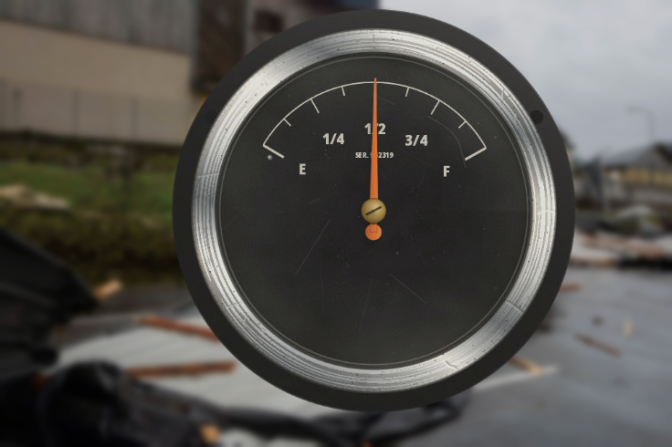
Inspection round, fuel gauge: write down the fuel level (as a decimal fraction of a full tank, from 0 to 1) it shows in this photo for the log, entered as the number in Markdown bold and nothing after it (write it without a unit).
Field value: **0.5**
